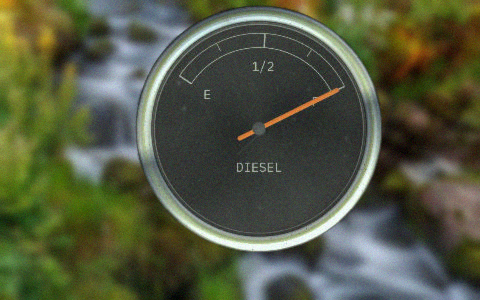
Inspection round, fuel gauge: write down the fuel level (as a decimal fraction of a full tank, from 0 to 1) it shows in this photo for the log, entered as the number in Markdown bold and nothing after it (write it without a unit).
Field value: **1**
